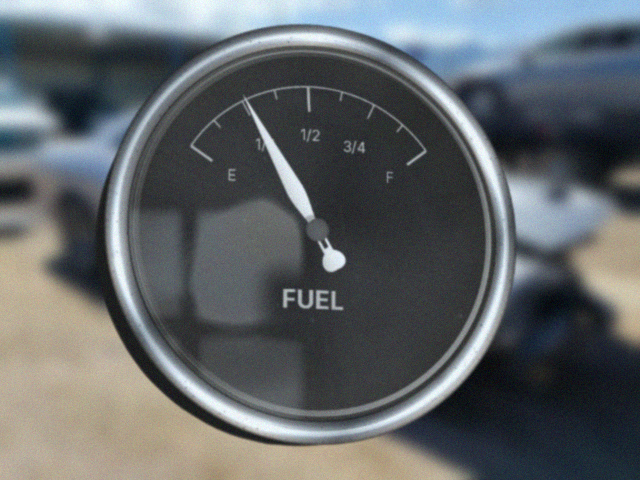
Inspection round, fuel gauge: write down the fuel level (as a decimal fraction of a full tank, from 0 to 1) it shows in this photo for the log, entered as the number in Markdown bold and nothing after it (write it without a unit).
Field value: **0.25**
